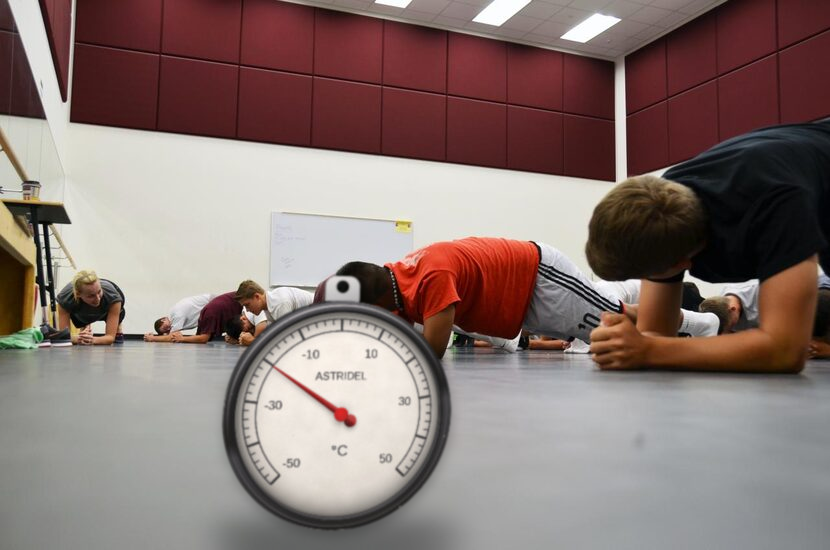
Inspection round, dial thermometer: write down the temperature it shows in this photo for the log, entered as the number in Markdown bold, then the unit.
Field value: **-20** °C
